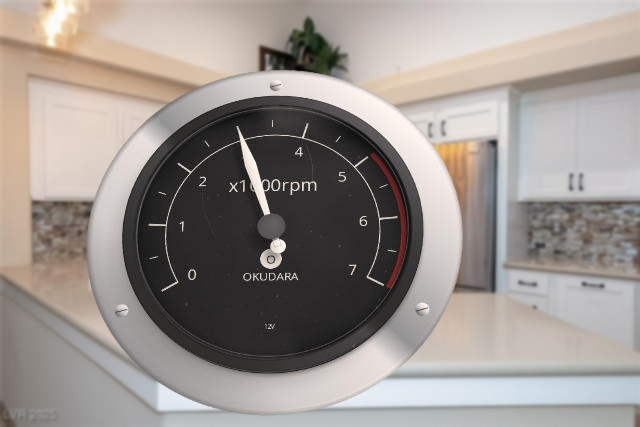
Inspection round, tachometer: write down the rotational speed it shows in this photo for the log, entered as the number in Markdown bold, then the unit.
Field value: **3000** rpm
